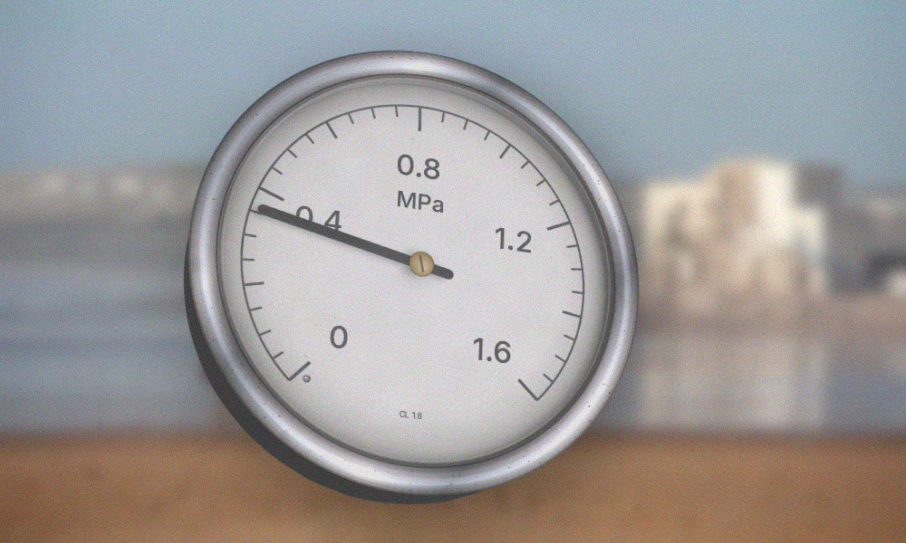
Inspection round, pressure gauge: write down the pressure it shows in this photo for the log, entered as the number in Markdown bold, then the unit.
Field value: **0.35** MPa
